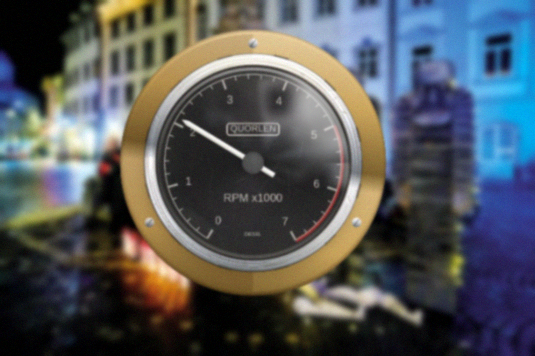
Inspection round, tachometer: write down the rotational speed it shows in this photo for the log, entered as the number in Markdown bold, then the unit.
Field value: **2100** rpm
